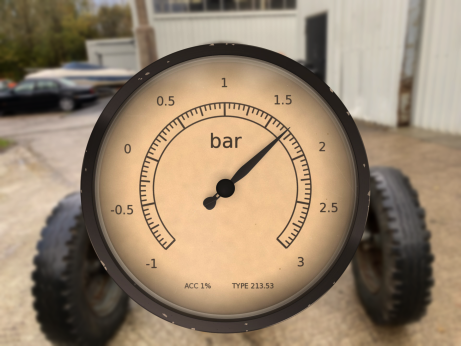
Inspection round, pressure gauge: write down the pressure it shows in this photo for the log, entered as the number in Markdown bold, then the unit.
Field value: **1.7** bar
